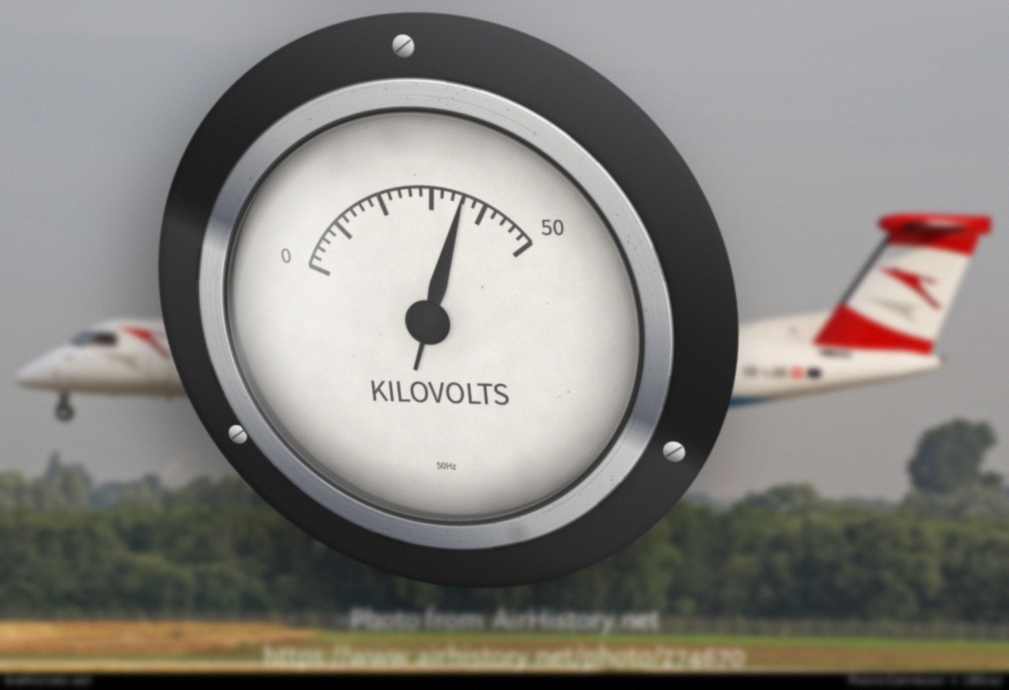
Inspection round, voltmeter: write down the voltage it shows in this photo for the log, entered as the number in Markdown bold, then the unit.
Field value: **36** kV
